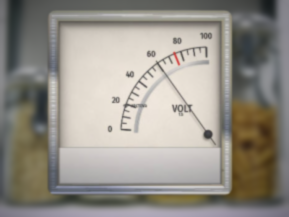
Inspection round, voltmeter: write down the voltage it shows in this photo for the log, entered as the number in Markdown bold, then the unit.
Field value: **60** V
